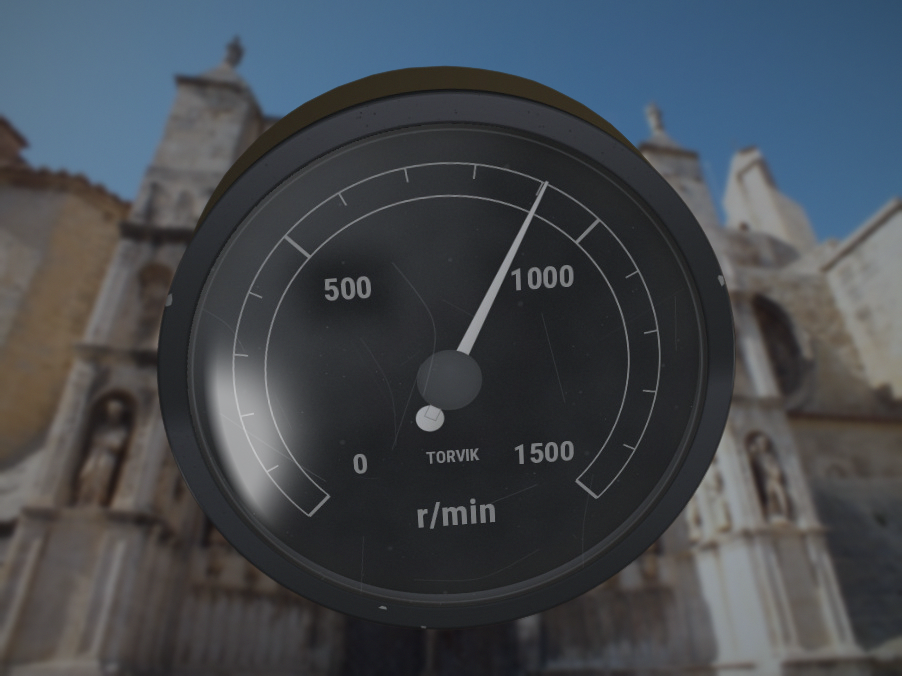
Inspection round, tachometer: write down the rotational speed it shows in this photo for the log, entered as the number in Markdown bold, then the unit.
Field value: **900** rpm
